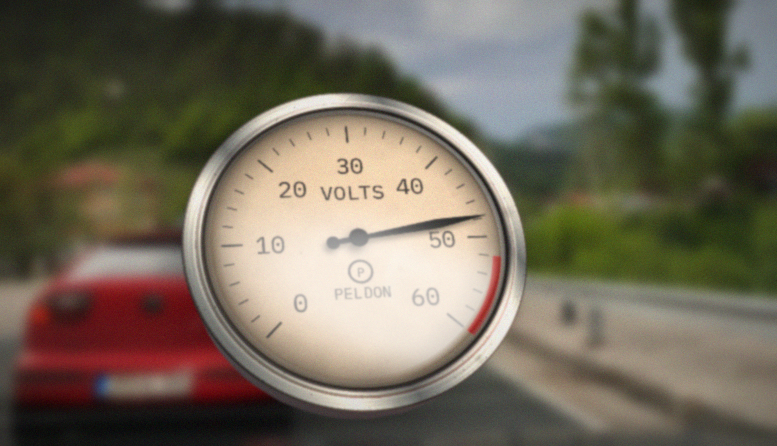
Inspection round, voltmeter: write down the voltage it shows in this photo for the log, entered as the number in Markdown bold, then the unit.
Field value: **48** V
